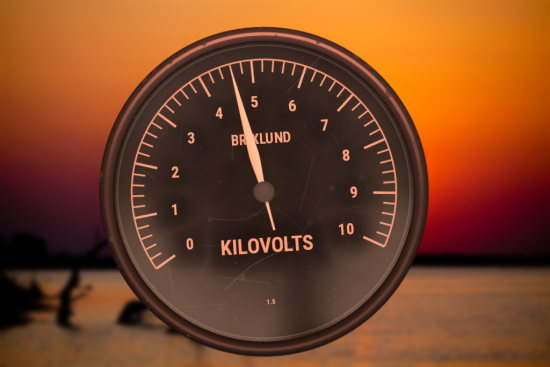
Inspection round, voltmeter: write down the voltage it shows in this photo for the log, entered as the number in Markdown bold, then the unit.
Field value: **4.6** kV
